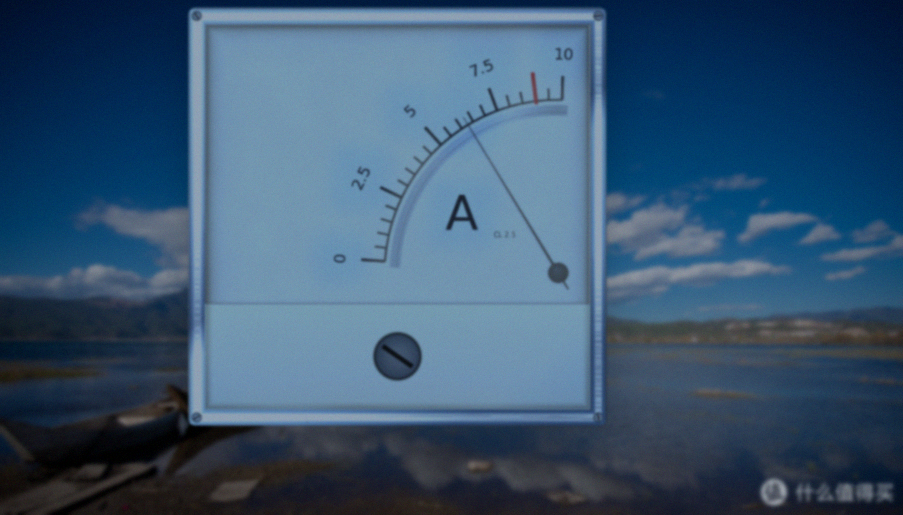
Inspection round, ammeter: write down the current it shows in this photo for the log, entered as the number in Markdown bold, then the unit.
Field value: **6.25** A
